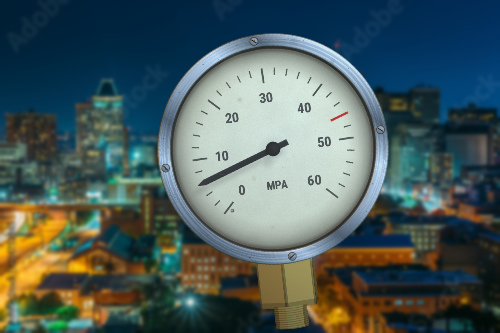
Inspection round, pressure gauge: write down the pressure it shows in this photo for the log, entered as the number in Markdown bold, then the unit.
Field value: **6** MPa
